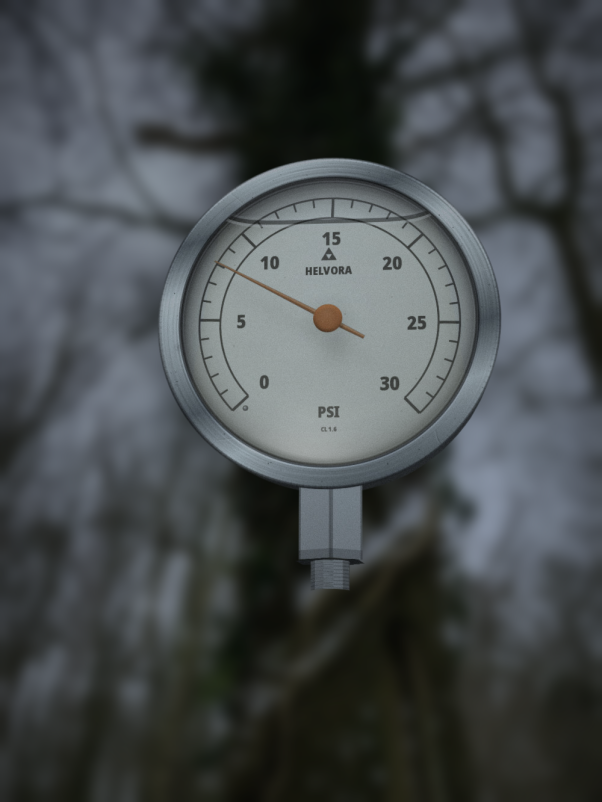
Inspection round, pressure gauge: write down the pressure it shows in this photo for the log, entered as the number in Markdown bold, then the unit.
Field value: **8** psi
